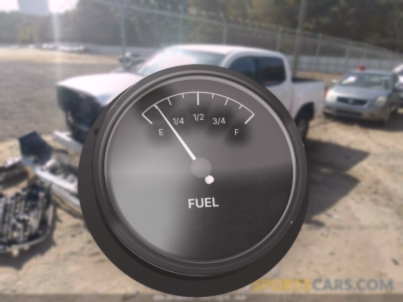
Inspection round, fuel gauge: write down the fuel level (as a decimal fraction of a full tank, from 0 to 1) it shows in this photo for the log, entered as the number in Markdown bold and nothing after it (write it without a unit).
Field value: **0.125**
